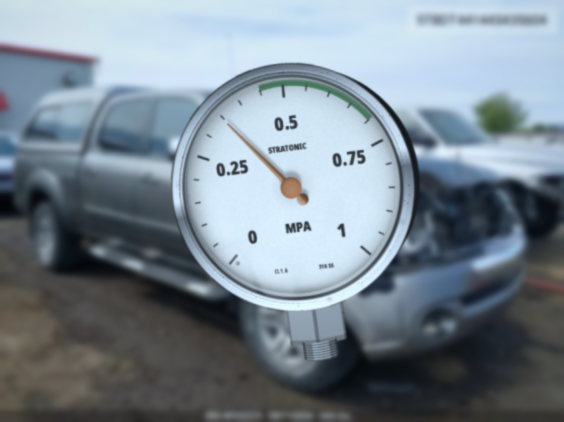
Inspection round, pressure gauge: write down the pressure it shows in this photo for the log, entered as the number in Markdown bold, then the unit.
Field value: **0.35** MPa
